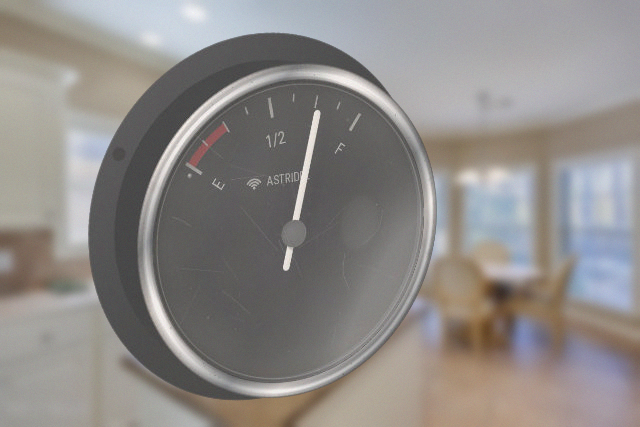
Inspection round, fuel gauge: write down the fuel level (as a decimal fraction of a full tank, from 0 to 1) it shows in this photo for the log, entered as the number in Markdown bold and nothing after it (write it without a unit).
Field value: **0.75**
